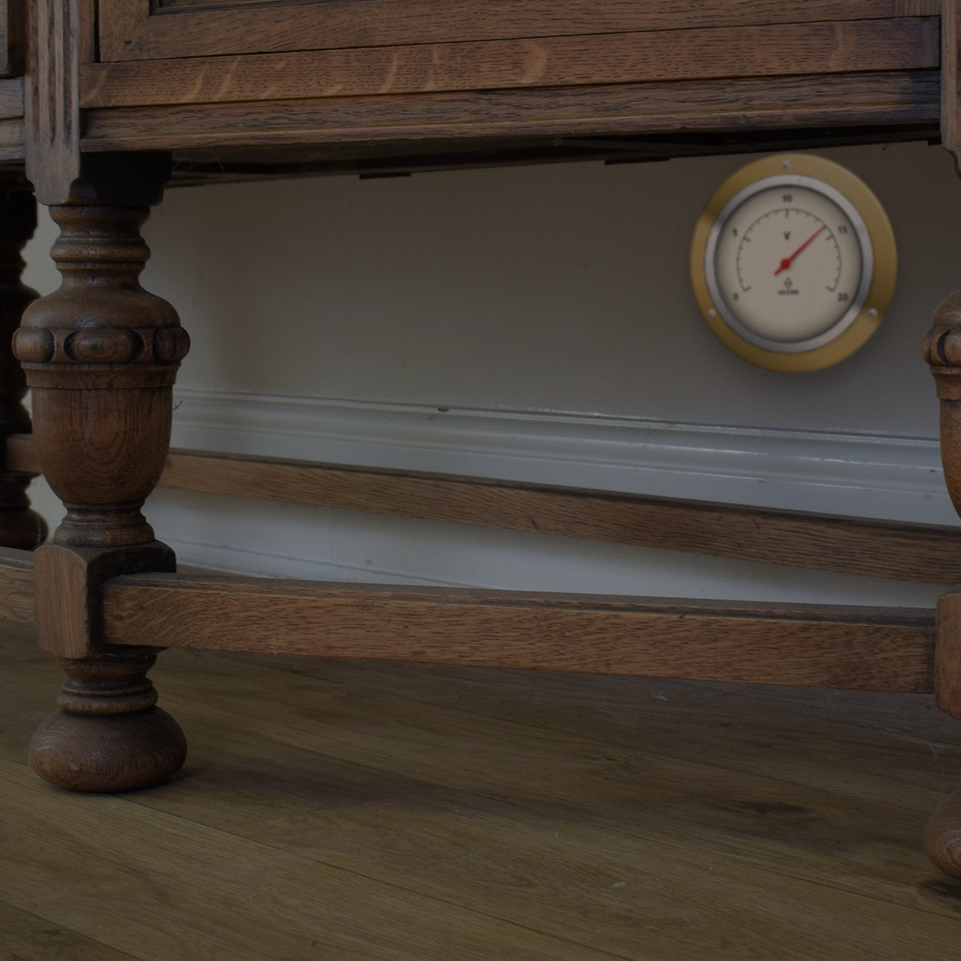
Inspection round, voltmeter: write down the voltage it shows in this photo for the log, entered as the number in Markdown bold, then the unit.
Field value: **14** V
